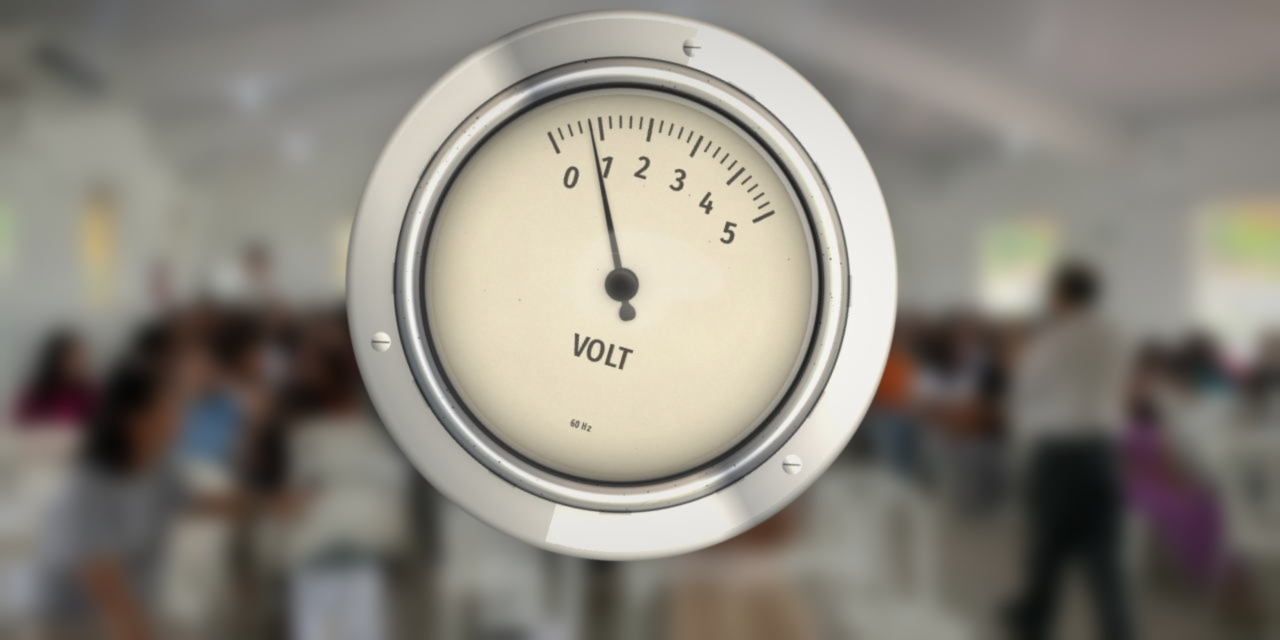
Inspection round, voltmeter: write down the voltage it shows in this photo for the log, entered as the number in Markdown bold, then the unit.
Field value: **0.8** V
